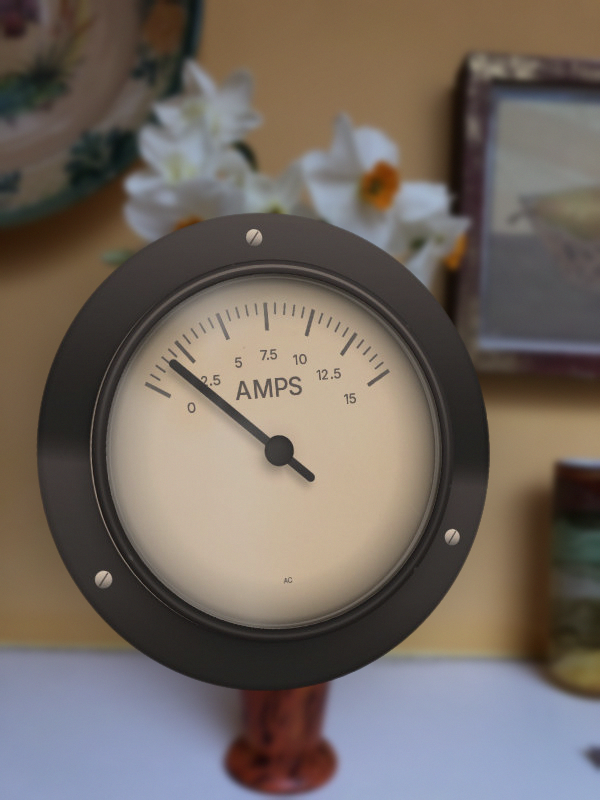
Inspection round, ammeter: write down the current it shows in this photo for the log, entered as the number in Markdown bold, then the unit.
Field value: **1.5** A
